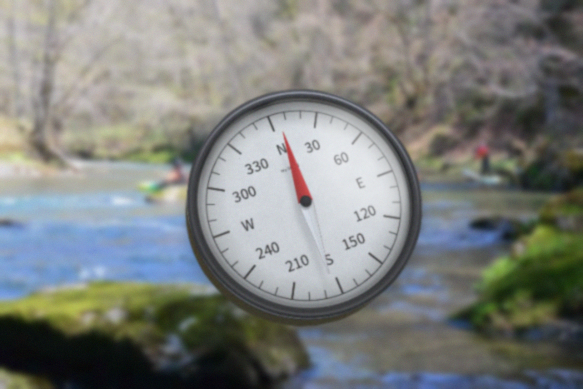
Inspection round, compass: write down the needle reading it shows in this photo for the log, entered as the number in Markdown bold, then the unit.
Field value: **5** °
